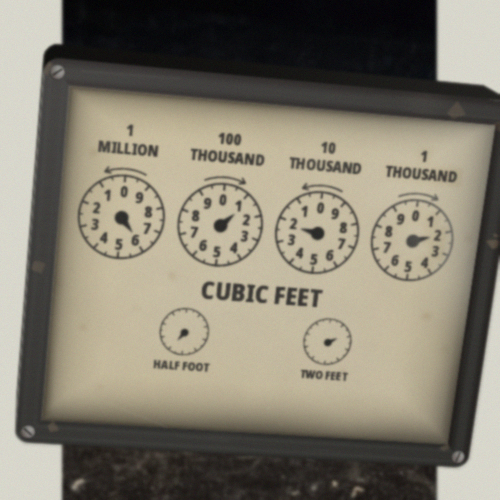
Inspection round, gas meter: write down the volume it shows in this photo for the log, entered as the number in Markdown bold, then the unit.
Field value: **612200** ft³
